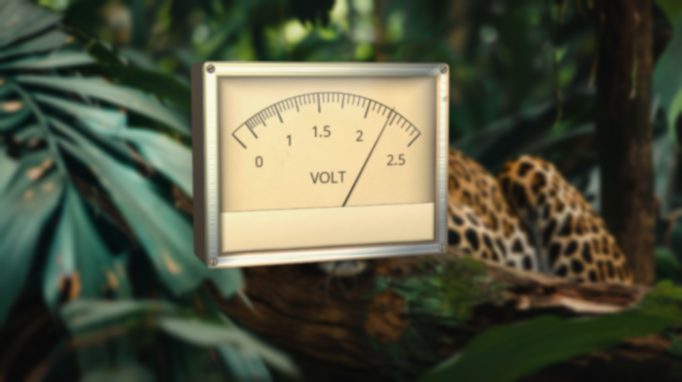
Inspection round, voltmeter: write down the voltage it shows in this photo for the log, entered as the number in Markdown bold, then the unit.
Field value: **2.2** V
